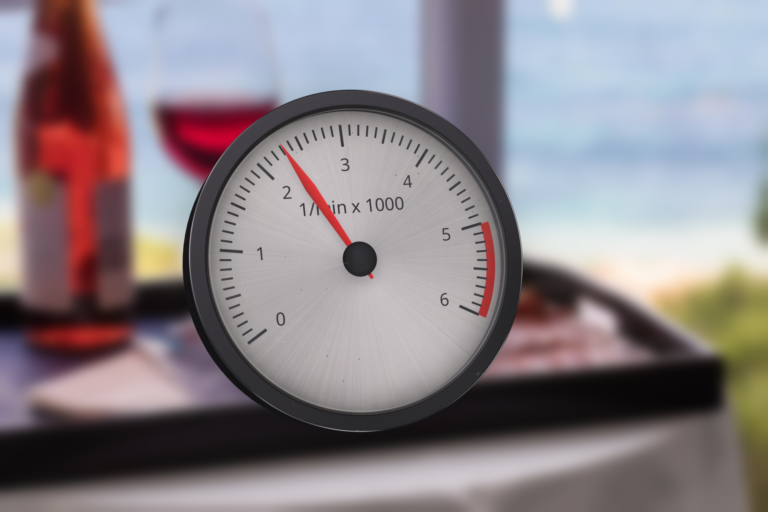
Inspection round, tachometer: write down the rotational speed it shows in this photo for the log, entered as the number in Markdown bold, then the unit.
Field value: **2300** rpm
